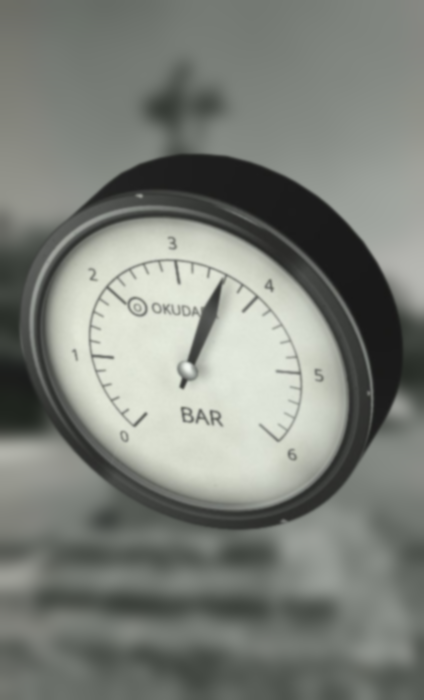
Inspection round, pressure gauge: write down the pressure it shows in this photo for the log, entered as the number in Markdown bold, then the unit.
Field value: **3.6** bar
